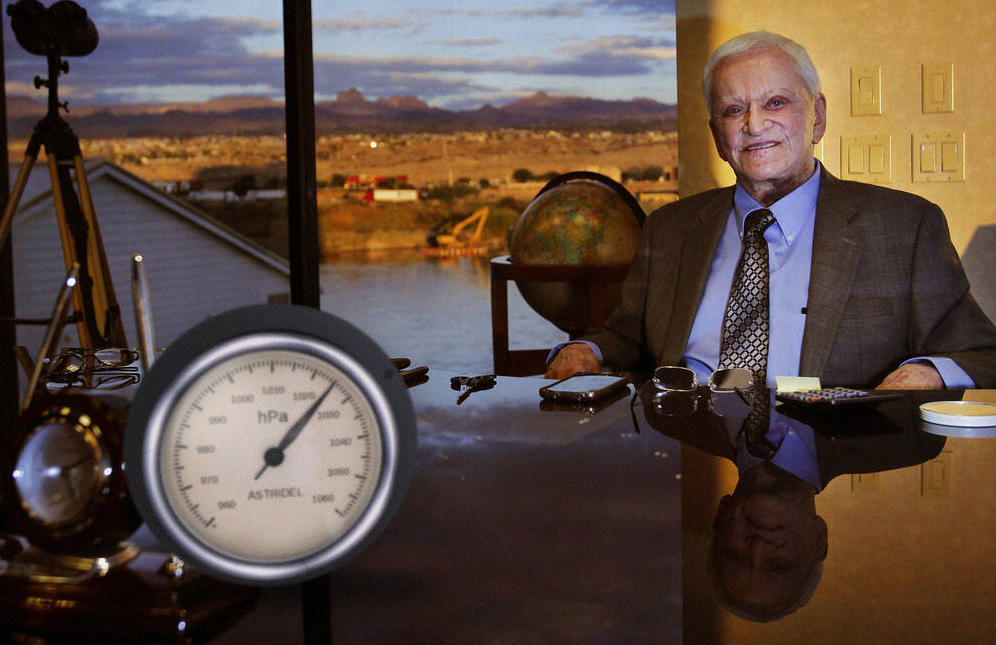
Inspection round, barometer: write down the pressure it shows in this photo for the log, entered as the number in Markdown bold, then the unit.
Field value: **1025** hPa
